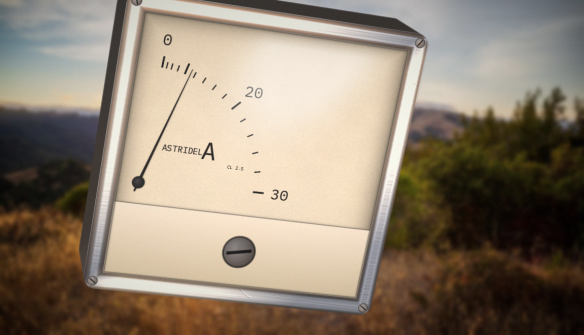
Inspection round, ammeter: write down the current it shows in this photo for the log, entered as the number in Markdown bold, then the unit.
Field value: **11** A
